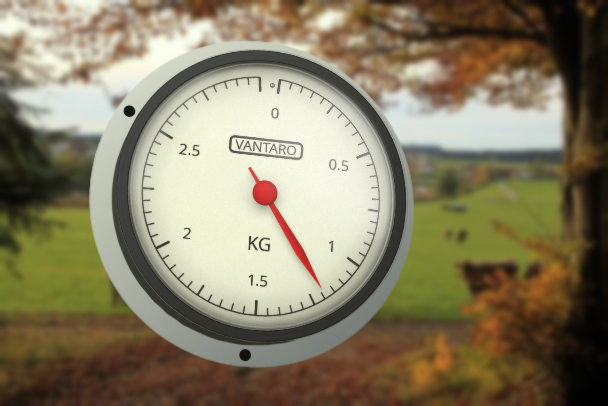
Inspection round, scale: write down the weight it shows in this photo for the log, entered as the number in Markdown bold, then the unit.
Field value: **1.2** kg
